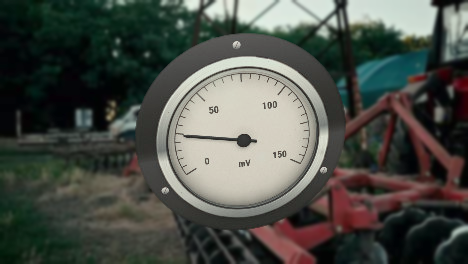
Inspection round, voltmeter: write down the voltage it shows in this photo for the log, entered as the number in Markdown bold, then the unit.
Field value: **25** mV
